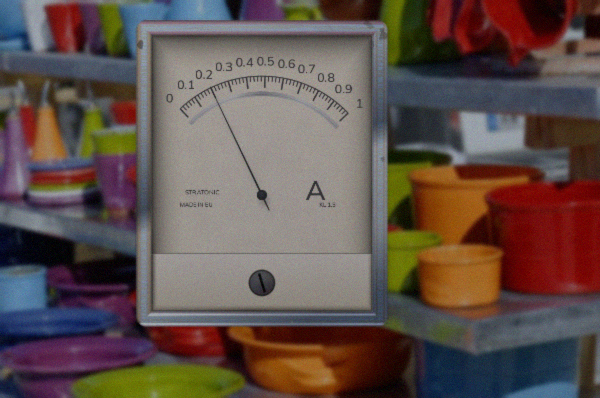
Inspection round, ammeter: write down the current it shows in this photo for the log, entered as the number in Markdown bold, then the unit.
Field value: **0.2** A
